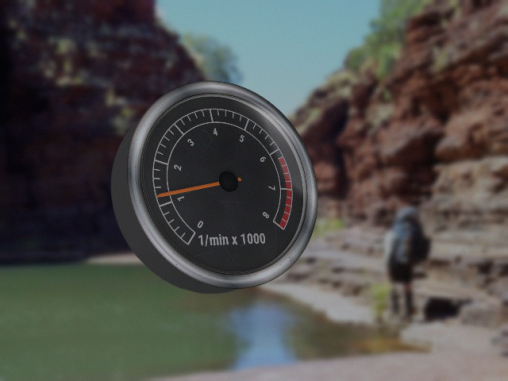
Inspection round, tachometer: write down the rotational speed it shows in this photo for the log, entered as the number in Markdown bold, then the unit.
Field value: **1200** rpm
